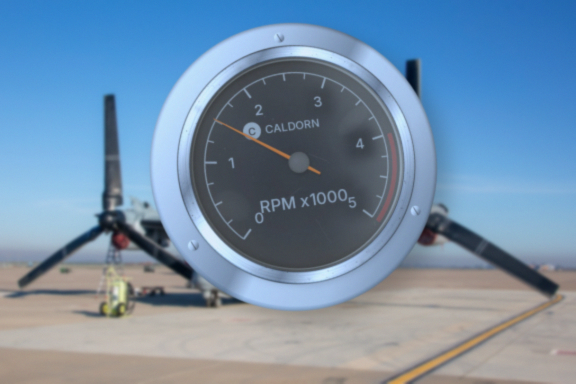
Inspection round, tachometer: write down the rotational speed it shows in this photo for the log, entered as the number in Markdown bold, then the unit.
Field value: **1500** rpm
